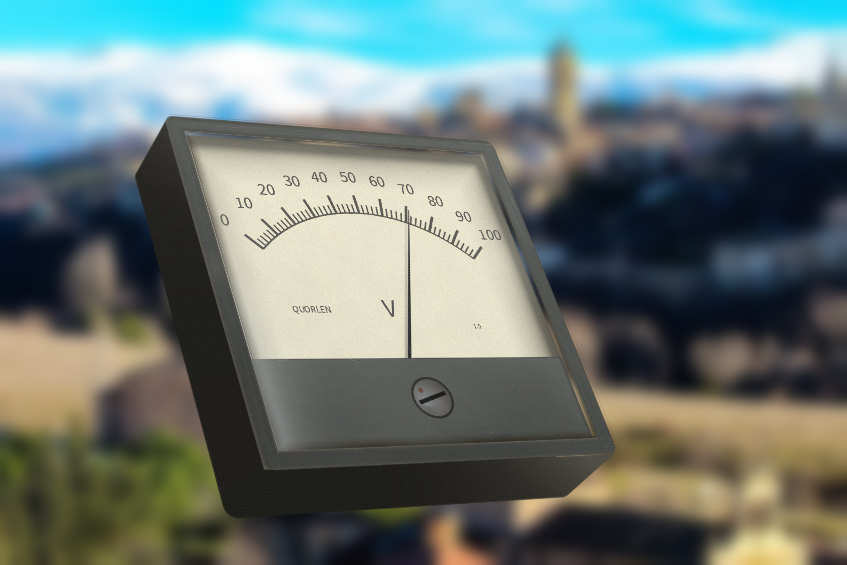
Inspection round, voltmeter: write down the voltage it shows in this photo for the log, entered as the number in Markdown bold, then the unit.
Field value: **70** V
